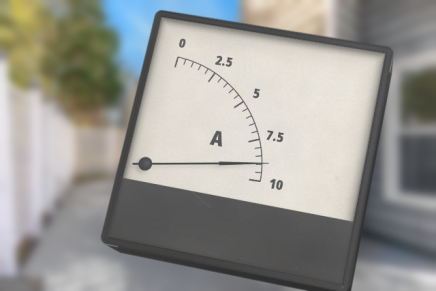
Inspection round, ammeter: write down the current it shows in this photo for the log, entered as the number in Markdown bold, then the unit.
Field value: **9** A
